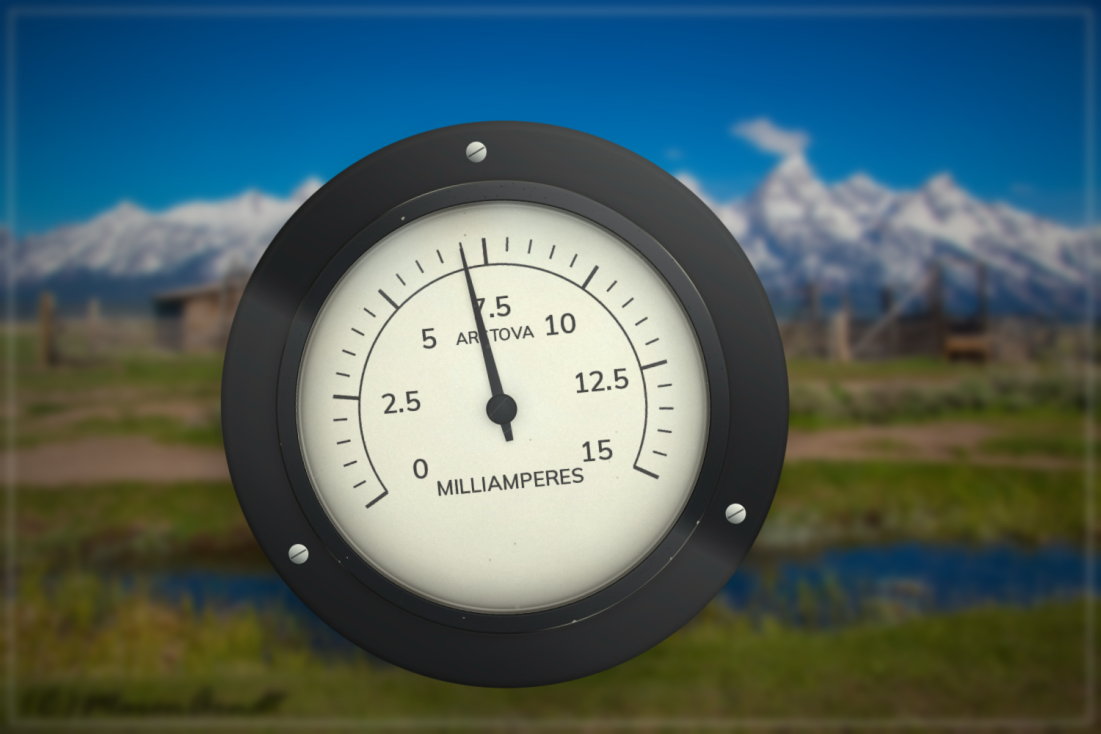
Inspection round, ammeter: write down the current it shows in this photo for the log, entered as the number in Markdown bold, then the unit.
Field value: **7** mA
